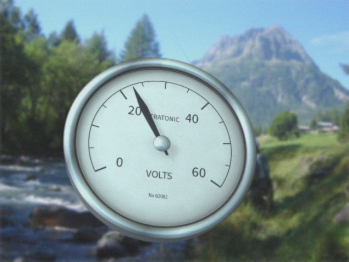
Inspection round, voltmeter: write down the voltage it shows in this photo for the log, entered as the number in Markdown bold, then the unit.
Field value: **22.5** V
